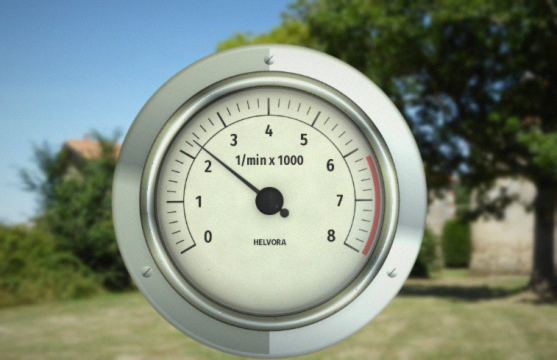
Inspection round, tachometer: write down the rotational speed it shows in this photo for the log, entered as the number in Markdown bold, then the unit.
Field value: **2300** rpm
